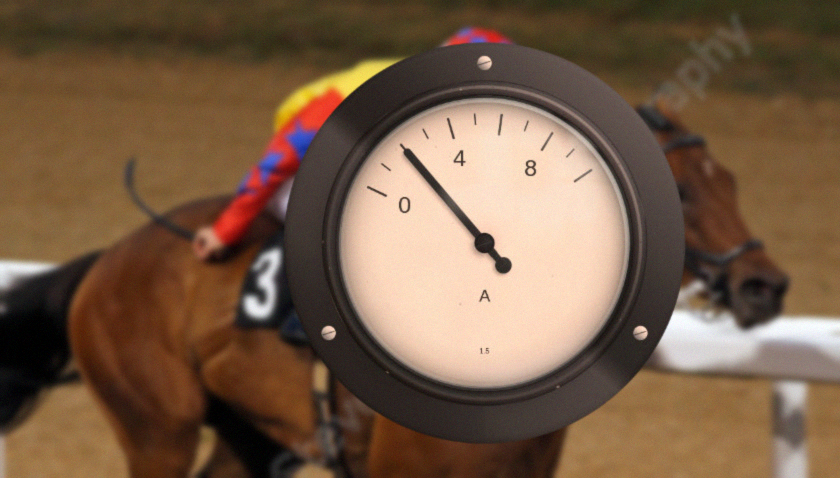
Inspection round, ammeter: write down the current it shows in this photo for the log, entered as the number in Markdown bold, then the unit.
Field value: **2** A
